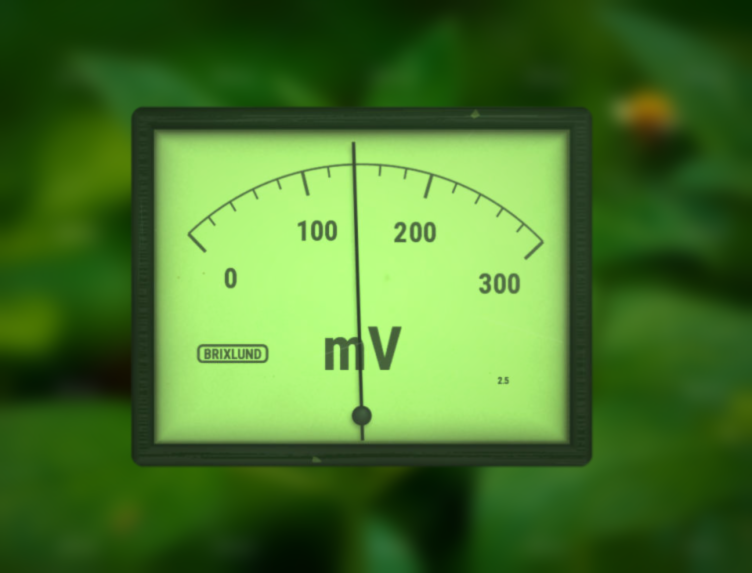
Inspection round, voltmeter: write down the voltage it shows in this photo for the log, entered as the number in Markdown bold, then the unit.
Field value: **140** mV
